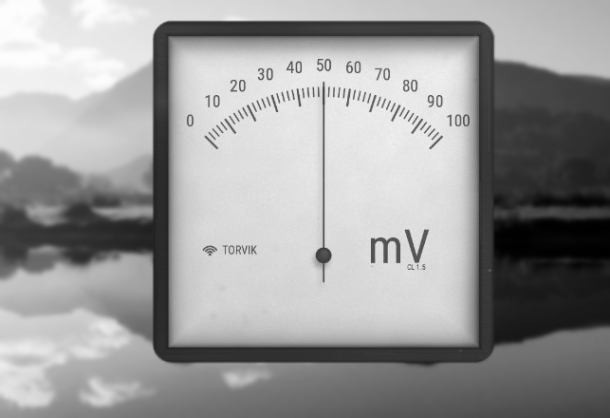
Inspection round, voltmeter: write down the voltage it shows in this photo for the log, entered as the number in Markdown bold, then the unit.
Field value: **50** mV
